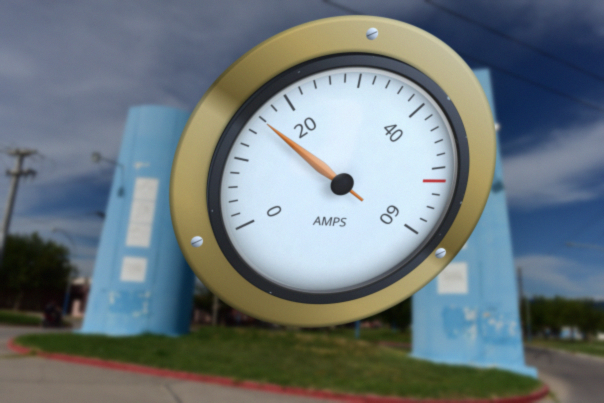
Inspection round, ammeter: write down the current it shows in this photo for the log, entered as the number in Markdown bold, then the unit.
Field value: **16** A
